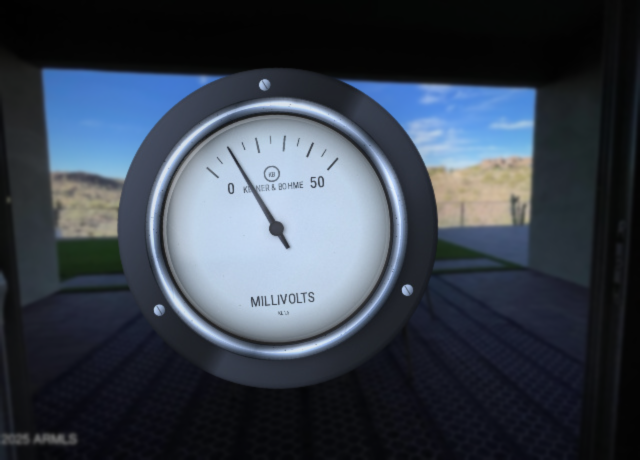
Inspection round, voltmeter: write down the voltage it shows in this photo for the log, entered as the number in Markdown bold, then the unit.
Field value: **10** mV
